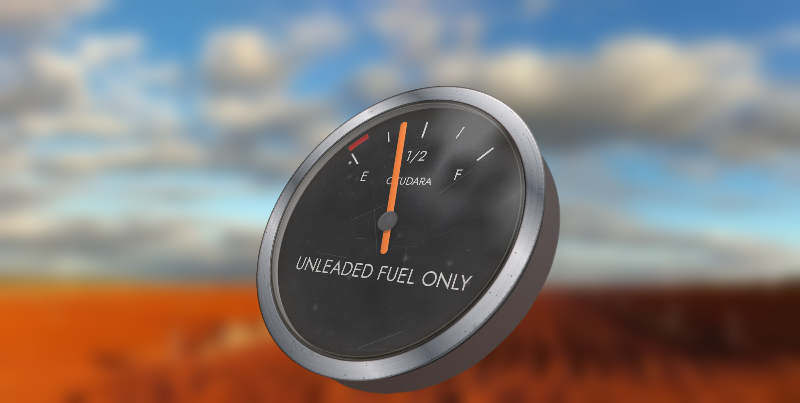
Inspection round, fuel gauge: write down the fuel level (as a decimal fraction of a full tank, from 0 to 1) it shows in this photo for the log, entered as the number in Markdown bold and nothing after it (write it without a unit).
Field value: **0.375**
